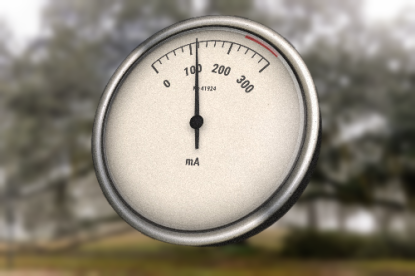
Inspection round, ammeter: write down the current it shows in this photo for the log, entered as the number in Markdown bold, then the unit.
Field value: **120** mA
